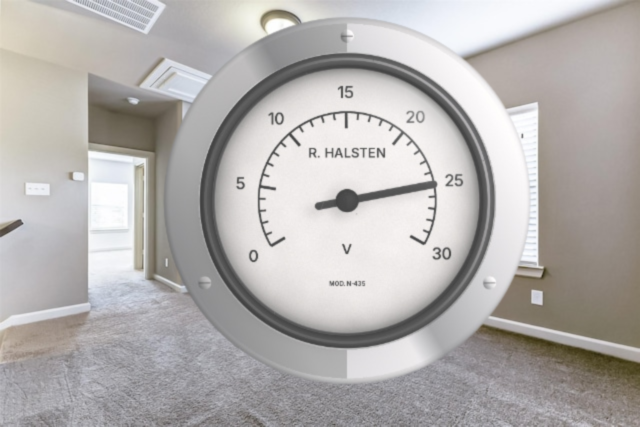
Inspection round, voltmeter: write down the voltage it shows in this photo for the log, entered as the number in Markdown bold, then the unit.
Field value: **25** V
